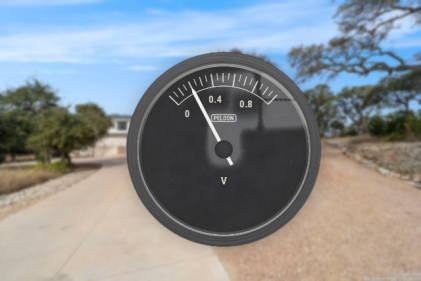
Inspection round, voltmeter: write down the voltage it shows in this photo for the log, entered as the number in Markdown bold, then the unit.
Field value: **0.2** V
